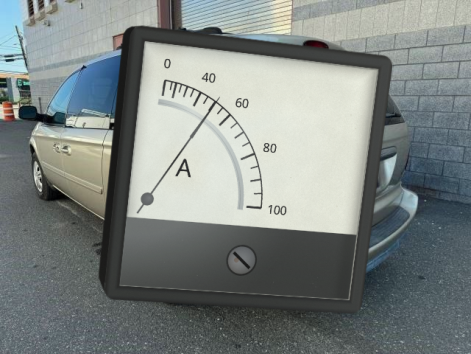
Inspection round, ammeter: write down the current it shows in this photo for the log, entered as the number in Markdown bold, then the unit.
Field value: **50** A
